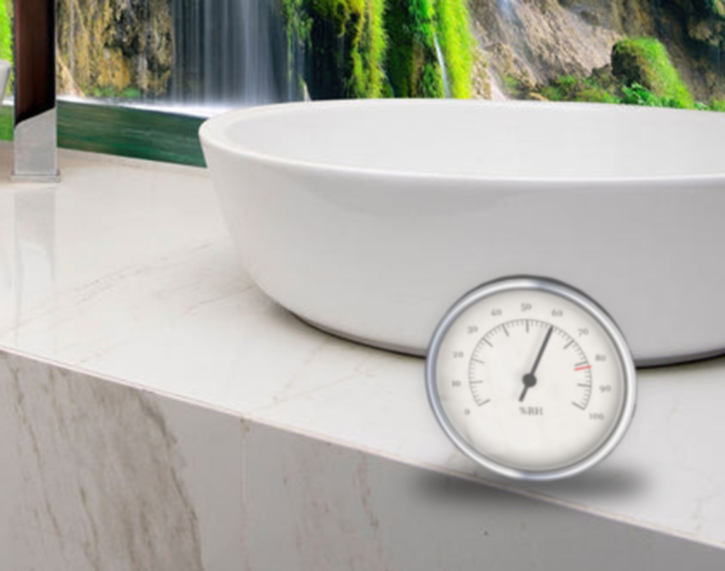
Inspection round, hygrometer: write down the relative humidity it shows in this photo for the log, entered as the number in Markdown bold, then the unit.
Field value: **60** %
